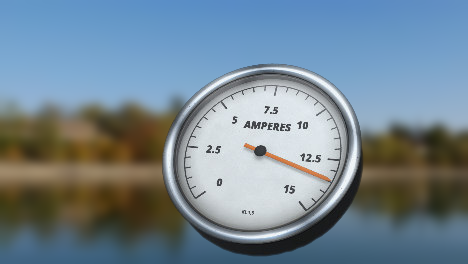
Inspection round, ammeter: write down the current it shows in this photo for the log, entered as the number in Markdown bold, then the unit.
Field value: **13.5** A
